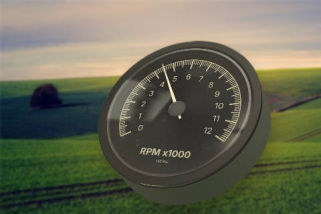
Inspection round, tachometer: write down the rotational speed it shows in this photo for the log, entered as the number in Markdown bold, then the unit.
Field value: **4500** rpm
